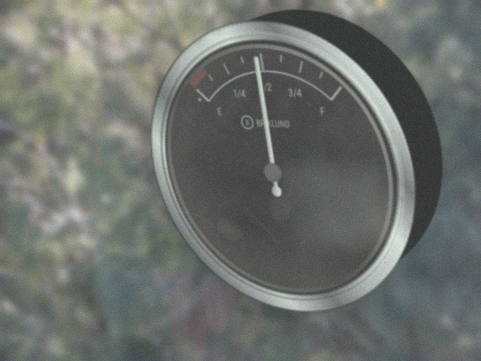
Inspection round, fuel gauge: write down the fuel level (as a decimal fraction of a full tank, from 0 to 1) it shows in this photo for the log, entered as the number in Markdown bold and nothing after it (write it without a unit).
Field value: **0.5**
